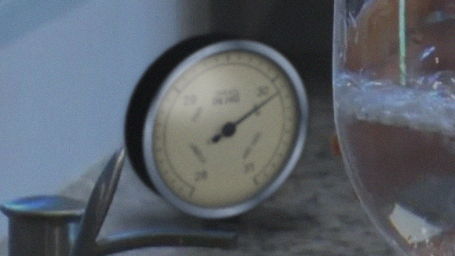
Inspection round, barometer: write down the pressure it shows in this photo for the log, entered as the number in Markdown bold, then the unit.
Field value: **30.1** inHg
